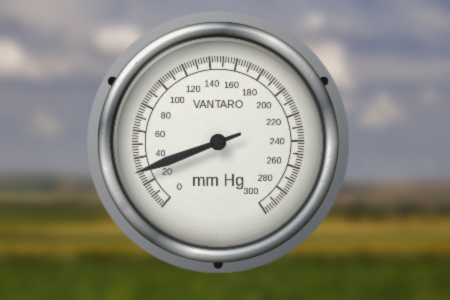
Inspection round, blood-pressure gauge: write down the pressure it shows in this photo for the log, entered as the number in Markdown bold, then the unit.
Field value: **30** mmHg
